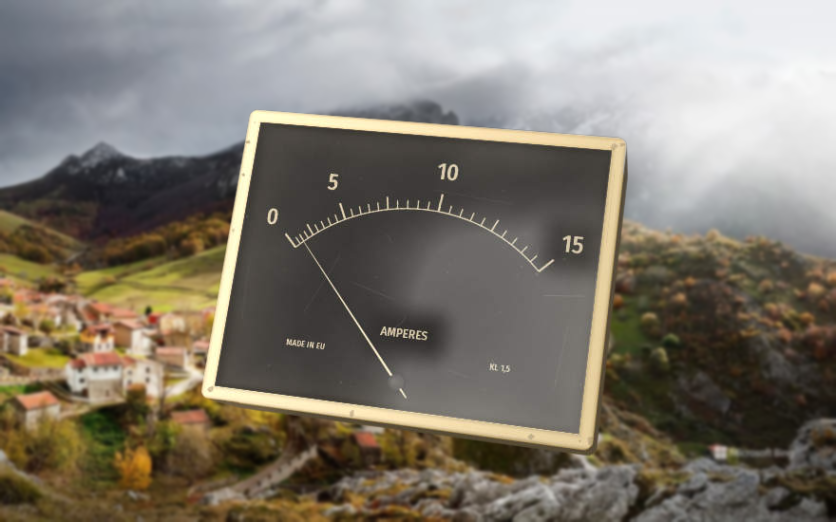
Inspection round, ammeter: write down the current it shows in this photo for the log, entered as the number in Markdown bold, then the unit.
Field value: **1.5** A
